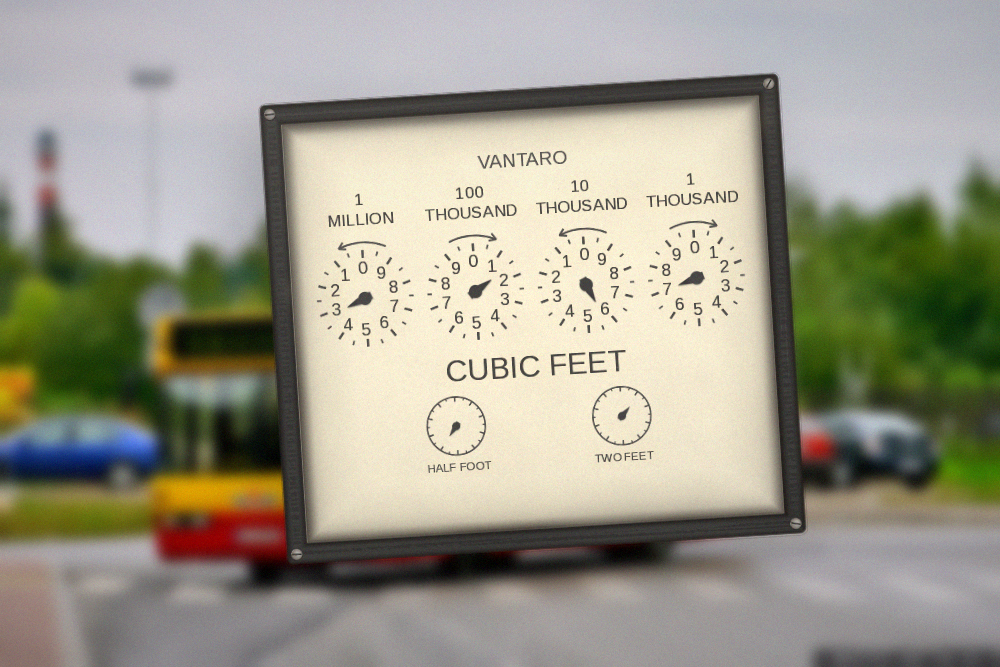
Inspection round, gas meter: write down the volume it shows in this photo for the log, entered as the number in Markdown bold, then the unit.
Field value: **315700** ft³
